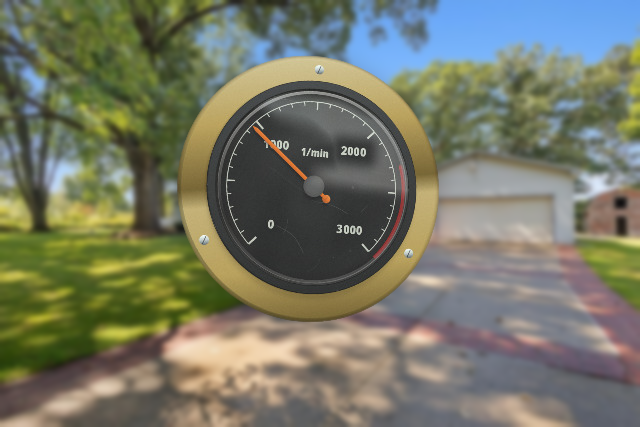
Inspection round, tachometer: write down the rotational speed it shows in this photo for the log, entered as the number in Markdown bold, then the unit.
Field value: **950** rpm
